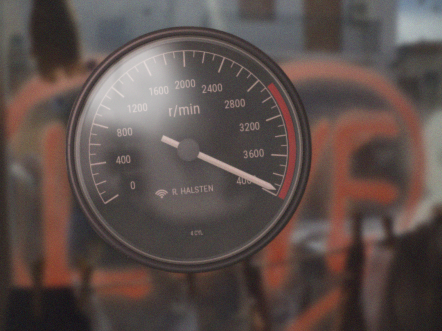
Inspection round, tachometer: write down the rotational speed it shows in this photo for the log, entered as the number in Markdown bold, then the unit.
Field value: **3950** rpm
